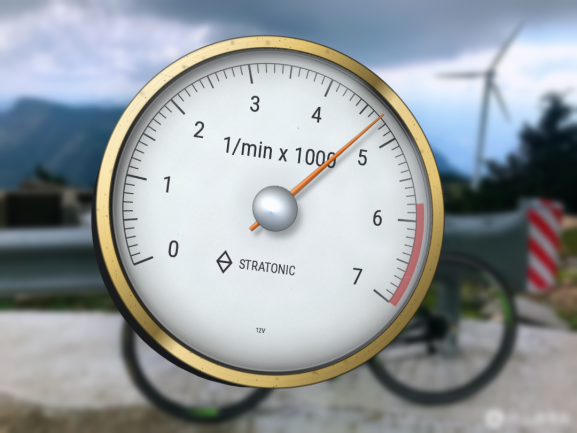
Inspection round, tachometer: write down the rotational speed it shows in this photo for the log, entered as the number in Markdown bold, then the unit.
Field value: **4700** rpm
